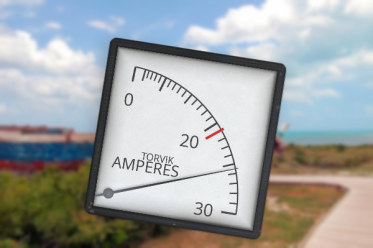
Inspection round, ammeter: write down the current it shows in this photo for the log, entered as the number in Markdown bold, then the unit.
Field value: **25.5** A
